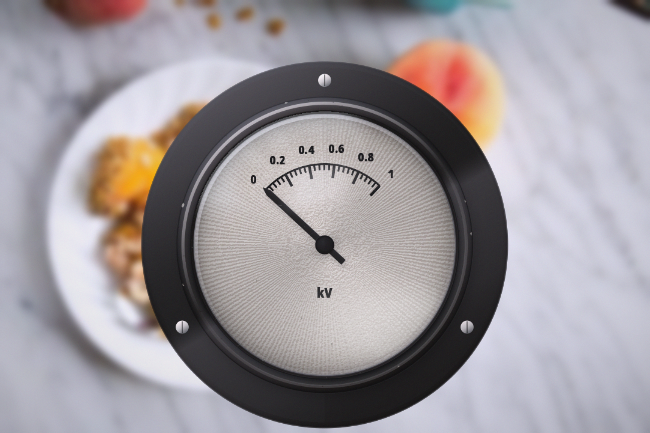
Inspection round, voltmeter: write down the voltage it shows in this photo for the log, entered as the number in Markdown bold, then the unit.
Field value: **0** kV
